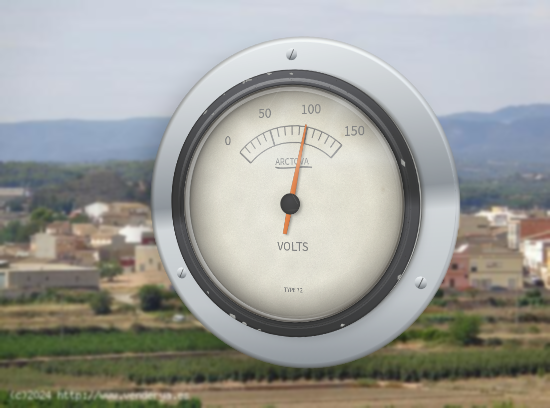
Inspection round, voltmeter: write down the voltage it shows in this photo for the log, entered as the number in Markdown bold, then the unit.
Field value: **100** V
